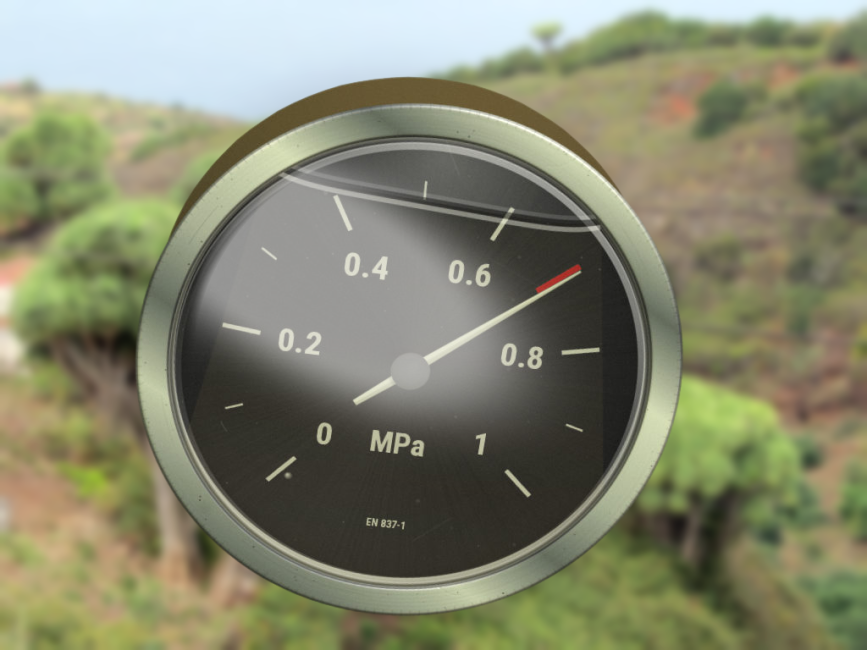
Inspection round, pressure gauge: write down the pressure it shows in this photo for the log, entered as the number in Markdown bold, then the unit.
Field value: **0.7** MPa
